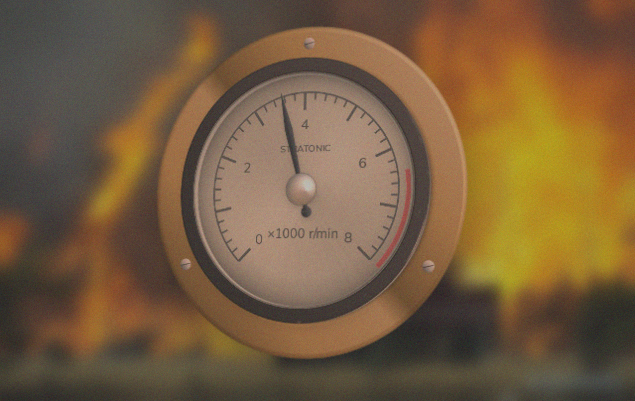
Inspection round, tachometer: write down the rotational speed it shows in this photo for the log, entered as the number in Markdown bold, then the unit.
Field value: **3600** rpm
